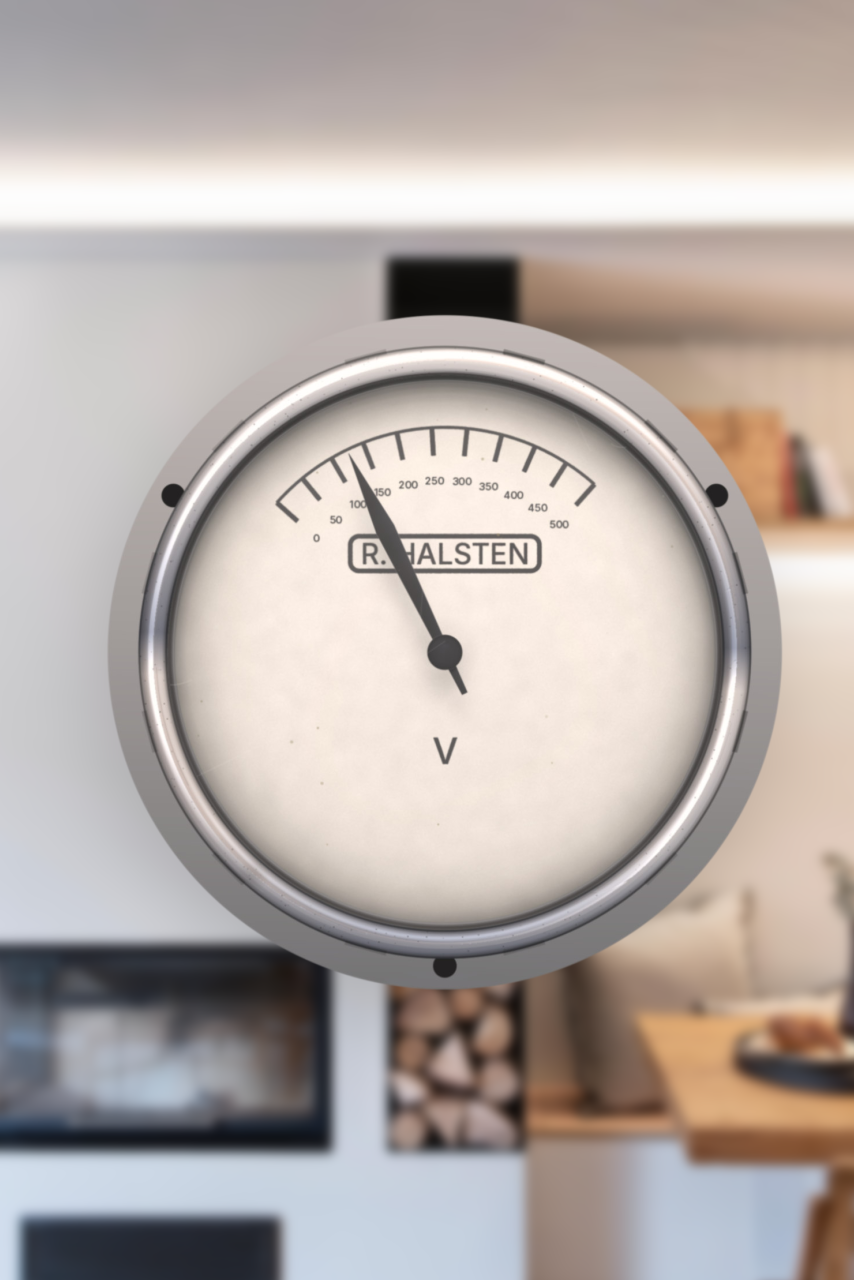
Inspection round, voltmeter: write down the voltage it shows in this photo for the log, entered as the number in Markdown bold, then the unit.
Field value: **125** V
